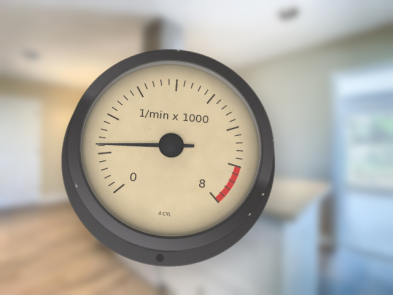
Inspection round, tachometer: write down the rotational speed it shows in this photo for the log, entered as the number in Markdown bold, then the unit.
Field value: **1200** rpm
